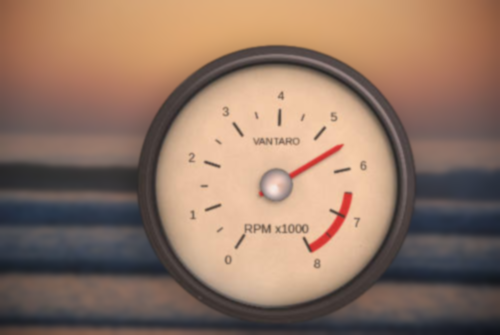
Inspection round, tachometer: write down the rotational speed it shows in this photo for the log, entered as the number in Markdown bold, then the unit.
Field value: **5500** rpm
